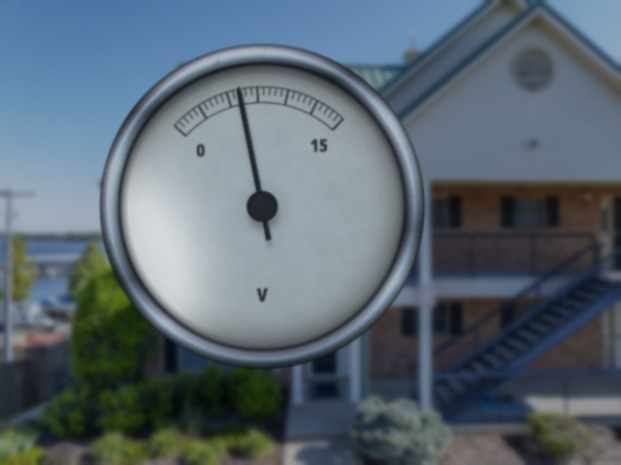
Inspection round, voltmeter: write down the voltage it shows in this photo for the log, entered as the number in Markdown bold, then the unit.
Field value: **6** V
